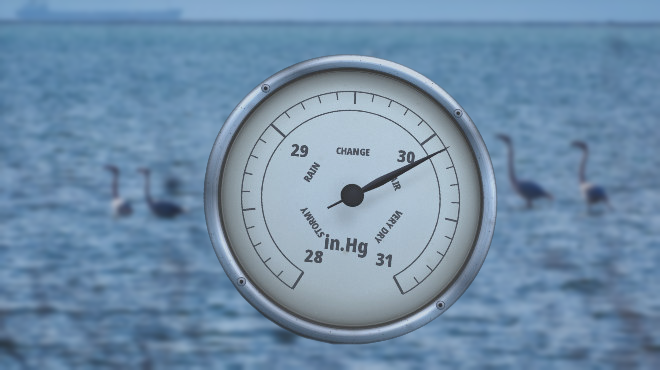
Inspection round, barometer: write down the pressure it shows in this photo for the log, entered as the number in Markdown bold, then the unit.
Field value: **30.1** inHg
